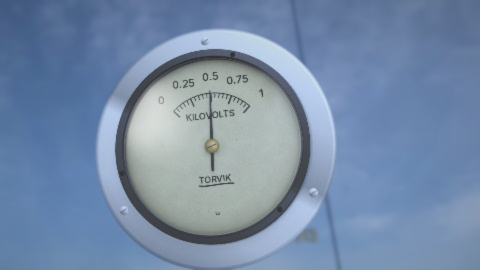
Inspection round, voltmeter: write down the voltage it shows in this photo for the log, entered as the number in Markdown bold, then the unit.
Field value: **0.5** kV
